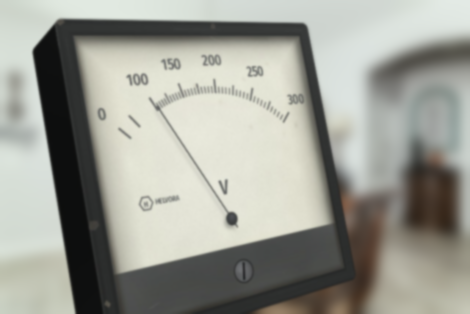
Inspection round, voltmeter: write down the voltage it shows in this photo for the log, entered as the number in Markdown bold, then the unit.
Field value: **100** V
